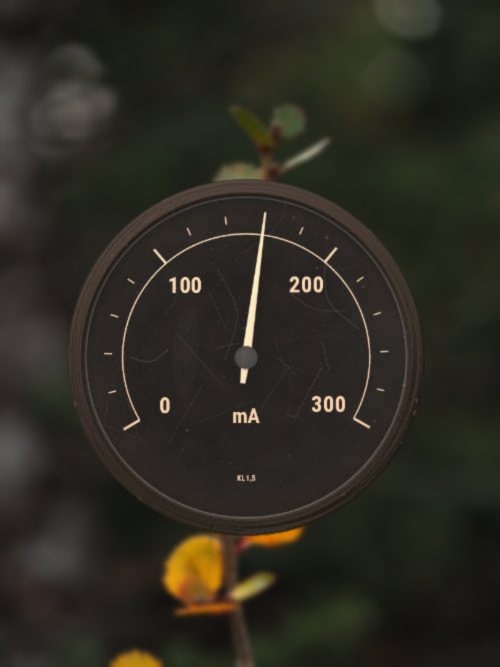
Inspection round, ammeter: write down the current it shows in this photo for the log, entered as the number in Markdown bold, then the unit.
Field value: **160** mA
